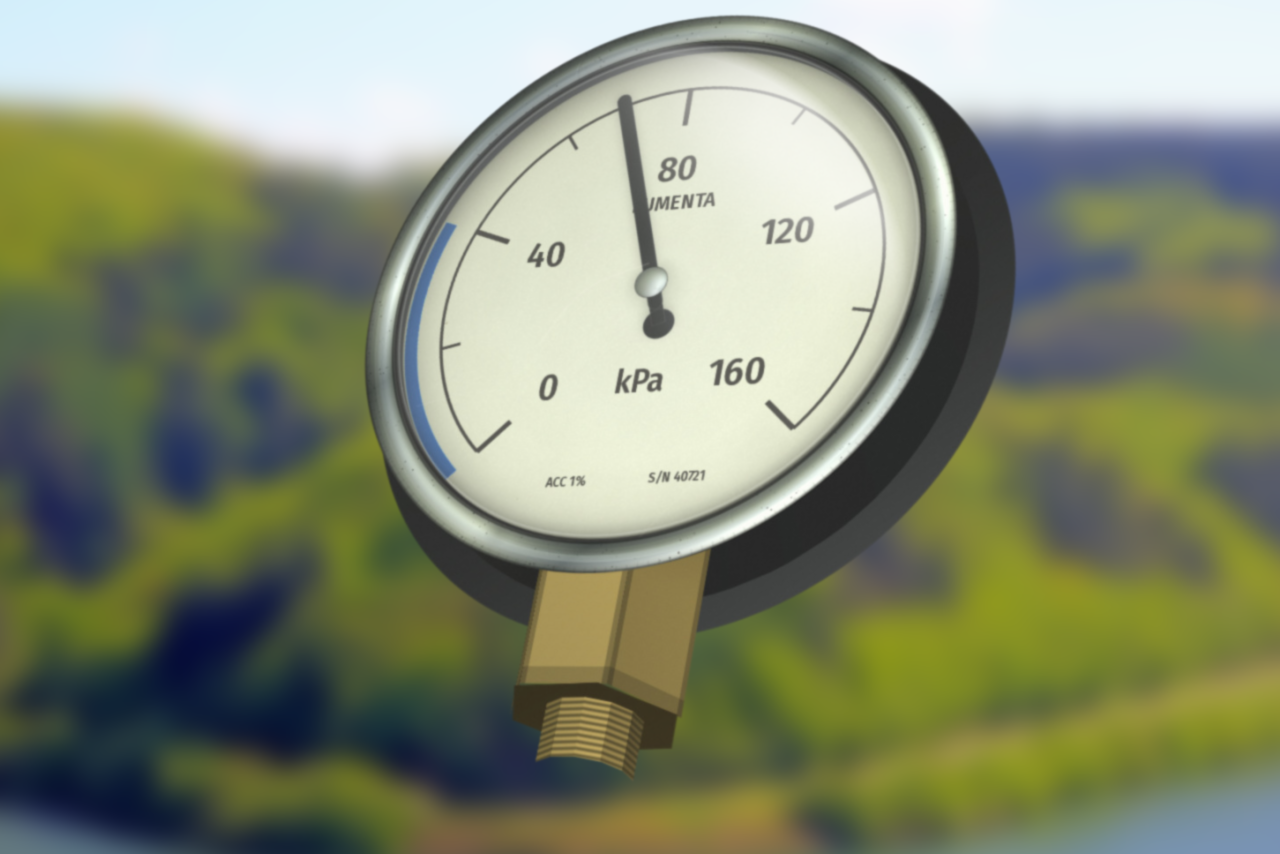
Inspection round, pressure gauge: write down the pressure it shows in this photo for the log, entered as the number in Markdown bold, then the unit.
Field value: **70** kPa
